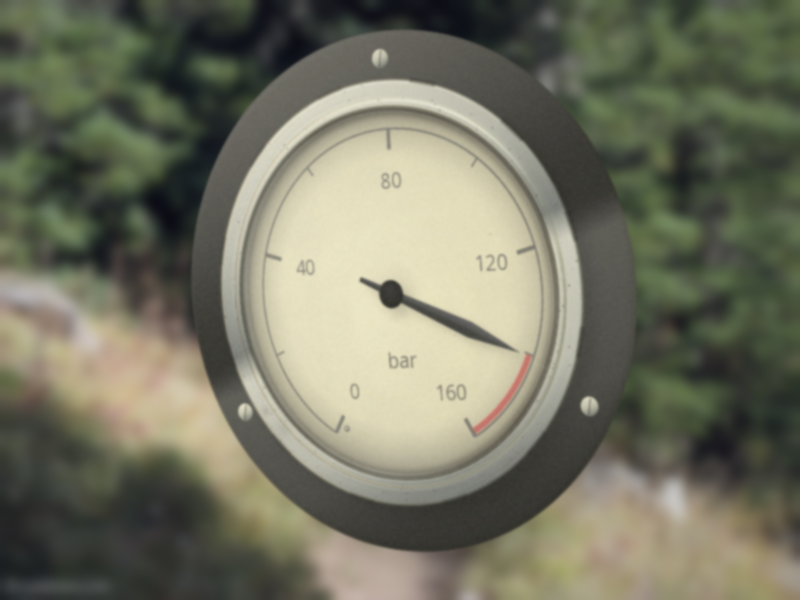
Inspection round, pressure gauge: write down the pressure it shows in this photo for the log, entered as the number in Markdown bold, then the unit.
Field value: **140** bar
